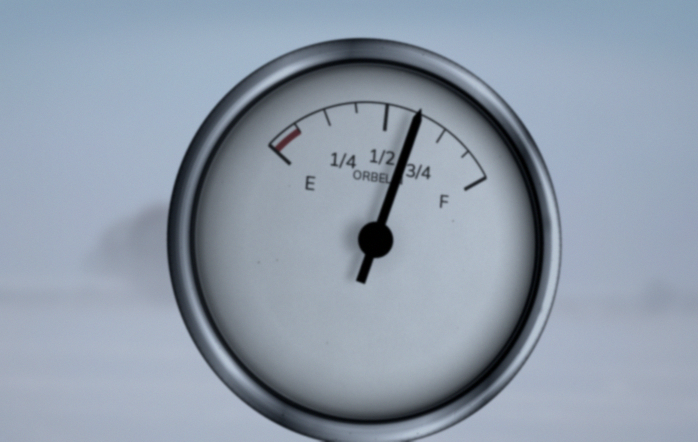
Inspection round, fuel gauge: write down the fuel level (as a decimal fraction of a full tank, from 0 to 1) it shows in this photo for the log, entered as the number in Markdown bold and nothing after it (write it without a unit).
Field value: **0.625**
